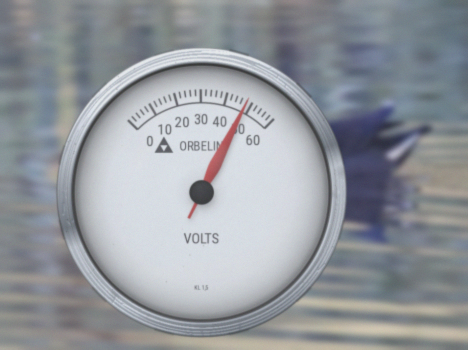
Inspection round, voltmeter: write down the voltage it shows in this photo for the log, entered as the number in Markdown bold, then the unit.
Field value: **48** V
